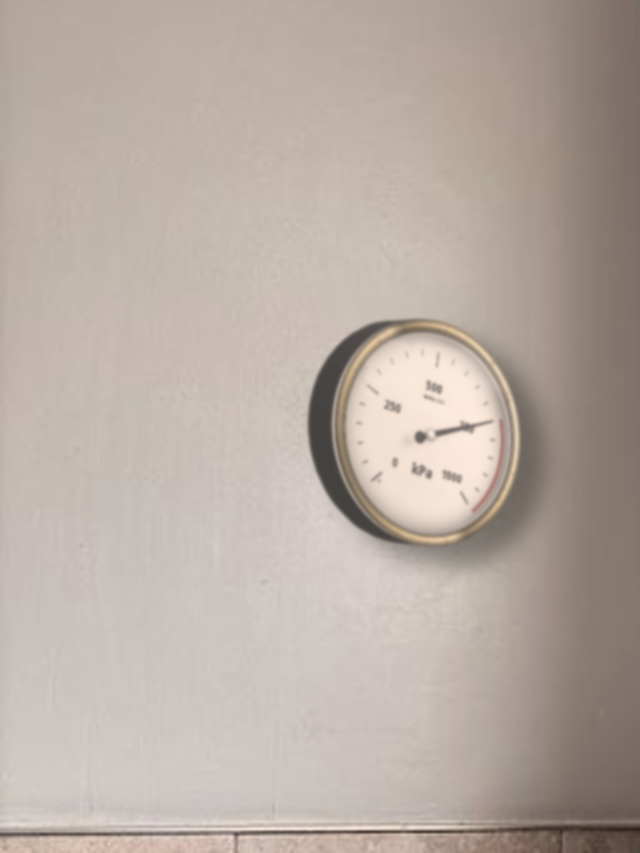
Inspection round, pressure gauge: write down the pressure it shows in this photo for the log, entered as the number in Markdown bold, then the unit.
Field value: **750** kPa
